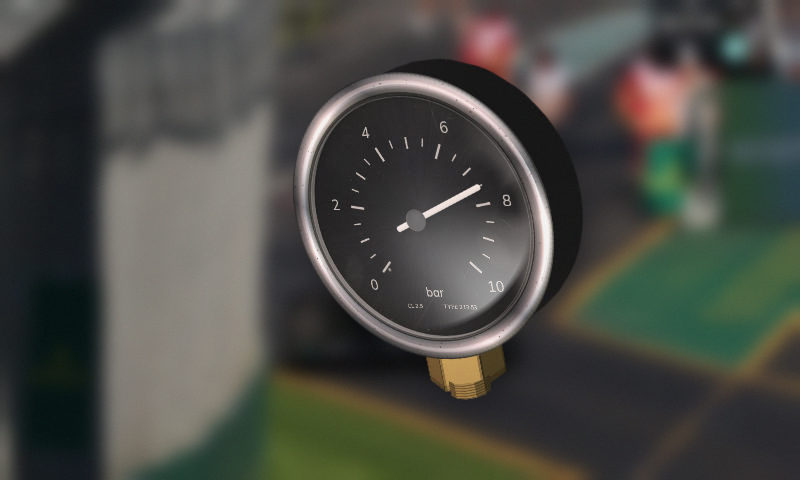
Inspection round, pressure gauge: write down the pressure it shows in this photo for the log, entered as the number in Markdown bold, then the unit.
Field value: **7.5** bar
